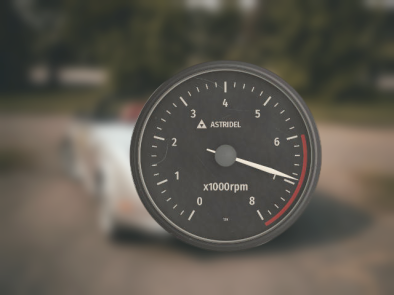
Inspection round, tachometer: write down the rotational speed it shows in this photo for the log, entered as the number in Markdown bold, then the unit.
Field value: **6900** rpm
